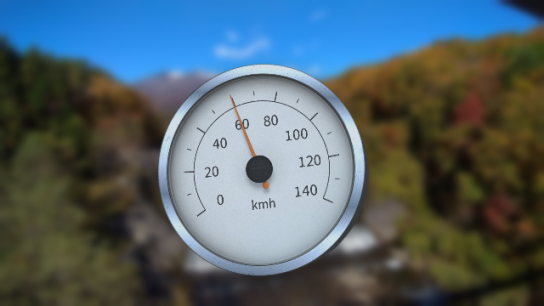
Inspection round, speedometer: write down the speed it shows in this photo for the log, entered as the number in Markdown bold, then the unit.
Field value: **60** km/h
